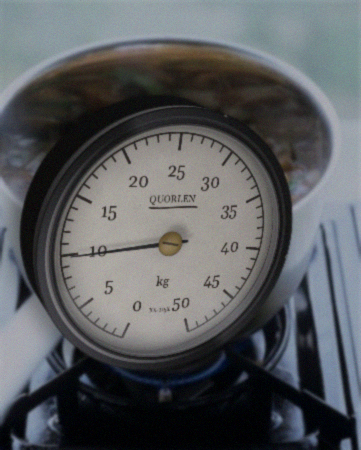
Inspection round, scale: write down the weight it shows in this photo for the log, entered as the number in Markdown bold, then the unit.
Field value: **10** kg
